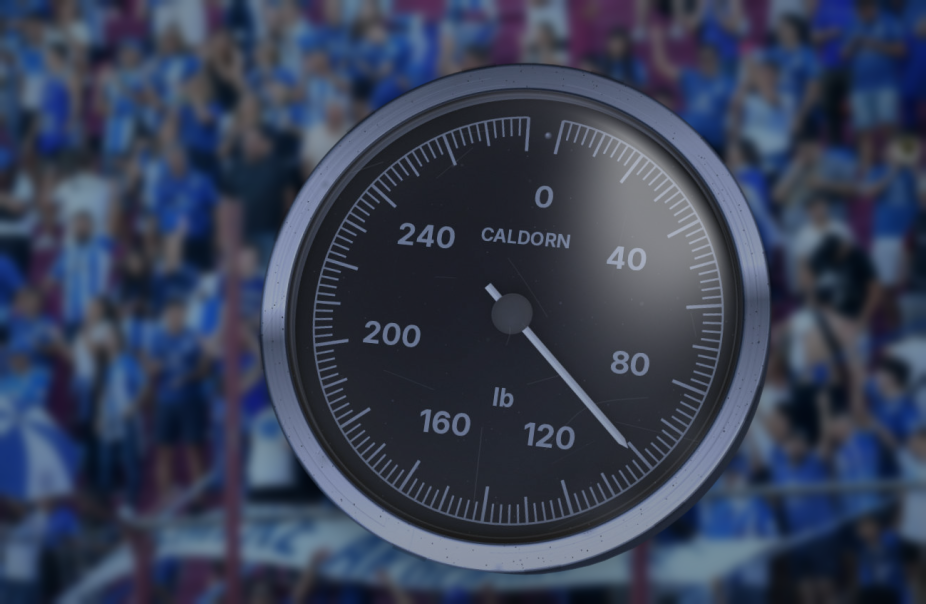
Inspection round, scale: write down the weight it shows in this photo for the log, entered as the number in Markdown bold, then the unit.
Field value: **101** lb
